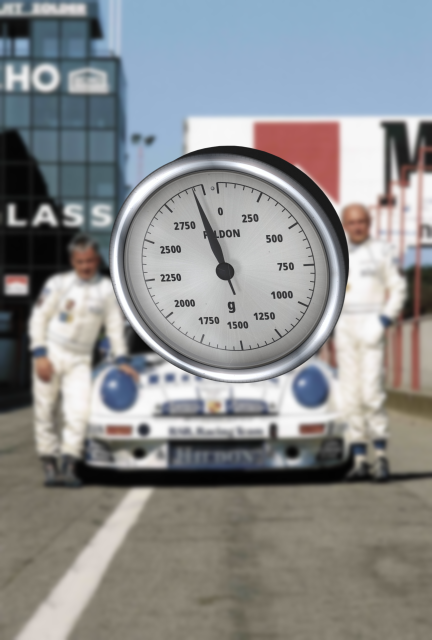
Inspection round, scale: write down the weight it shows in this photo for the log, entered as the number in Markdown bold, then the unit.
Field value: **2950** g
